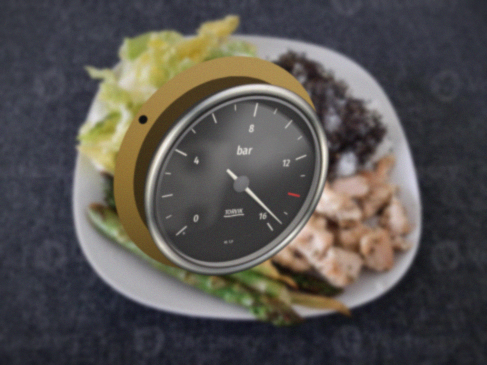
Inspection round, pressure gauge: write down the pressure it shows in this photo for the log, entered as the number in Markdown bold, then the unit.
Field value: **15.5** bar
